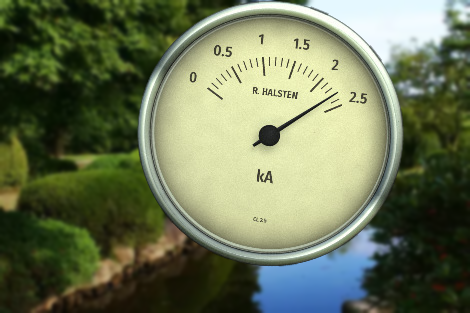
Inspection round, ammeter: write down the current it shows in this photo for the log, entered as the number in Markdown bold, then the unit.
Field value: **2.3** kA
